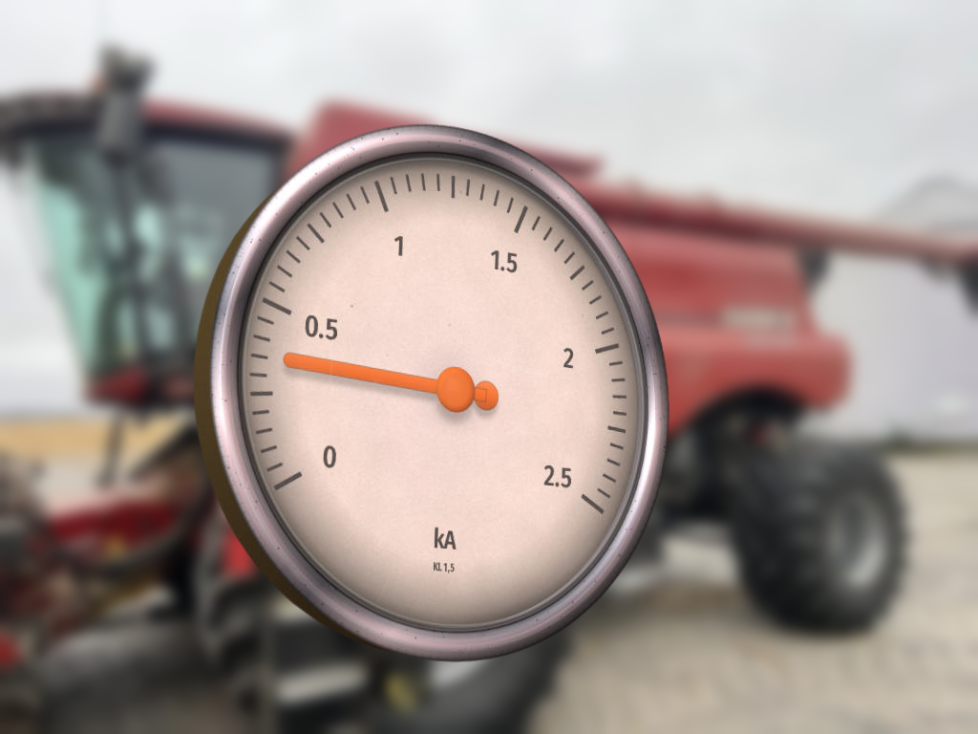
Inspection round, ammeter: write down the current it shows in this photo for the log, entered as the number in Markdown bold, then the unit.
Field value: **0.35** kA
